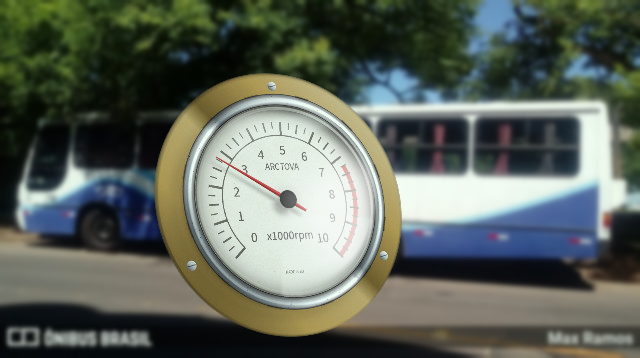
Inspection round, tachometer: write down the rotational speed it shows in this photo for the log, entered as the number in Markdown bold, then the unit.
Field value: **2750** rpm
